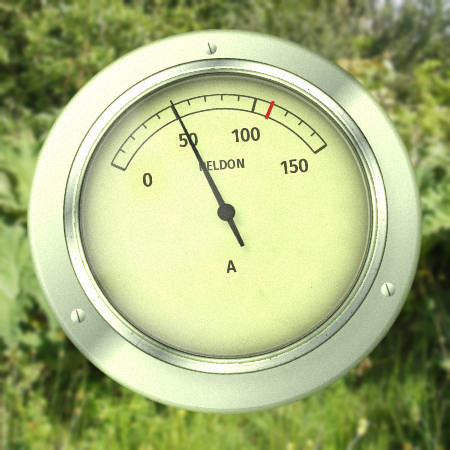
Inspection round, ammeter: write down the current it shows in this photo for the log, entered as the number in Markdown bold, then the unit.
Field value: **50** A
